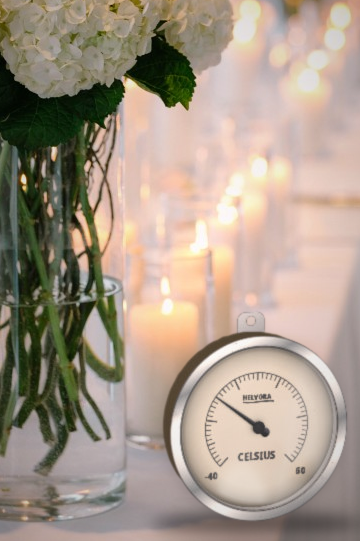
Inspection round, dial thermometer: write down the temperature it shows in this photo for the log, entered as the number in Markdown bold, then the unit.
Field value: **-10** °C
